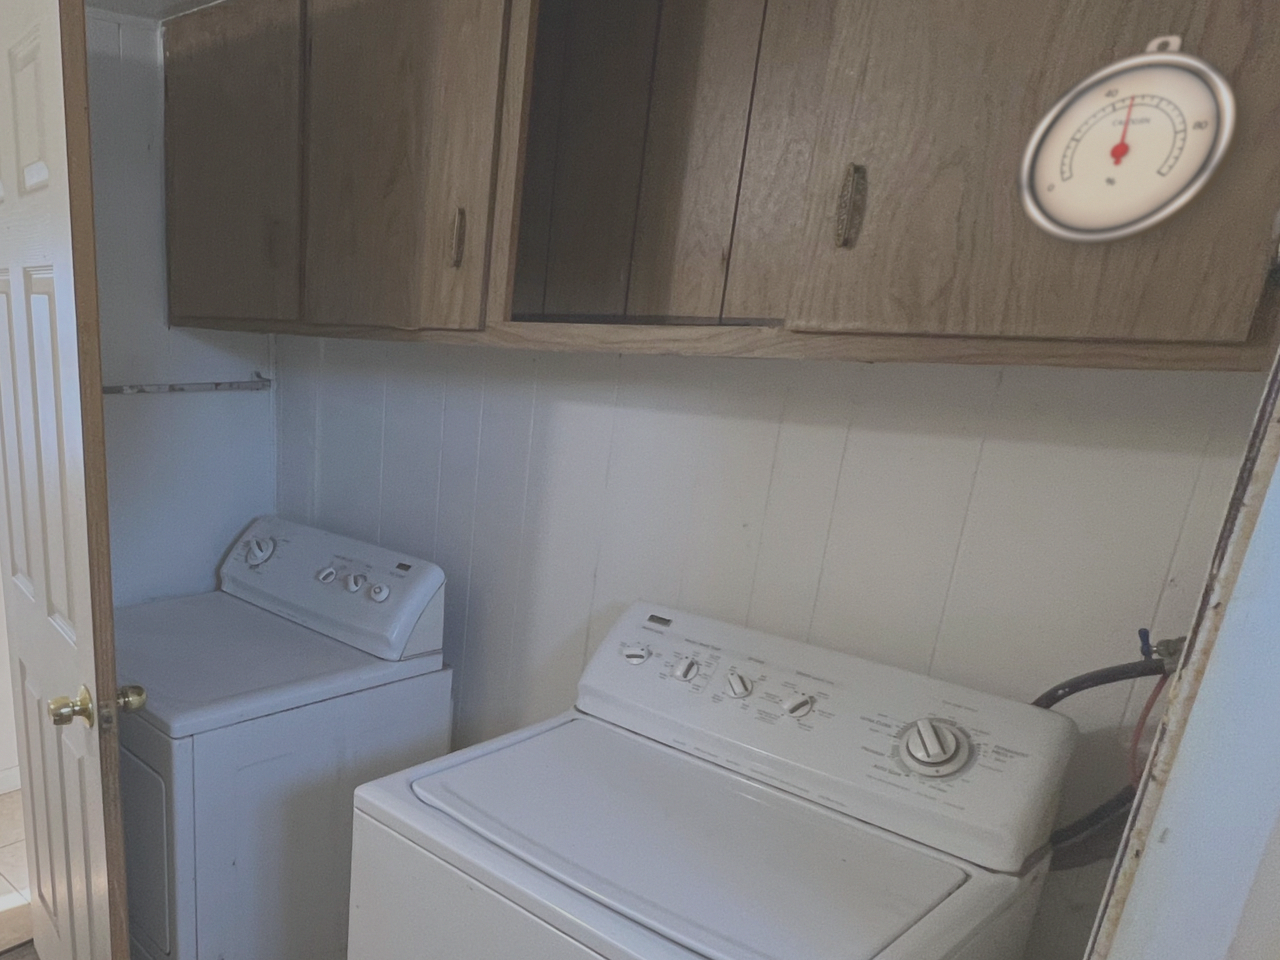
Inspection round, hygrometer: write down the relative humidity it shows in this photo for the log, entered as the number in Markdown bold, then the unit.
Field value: **48** %
